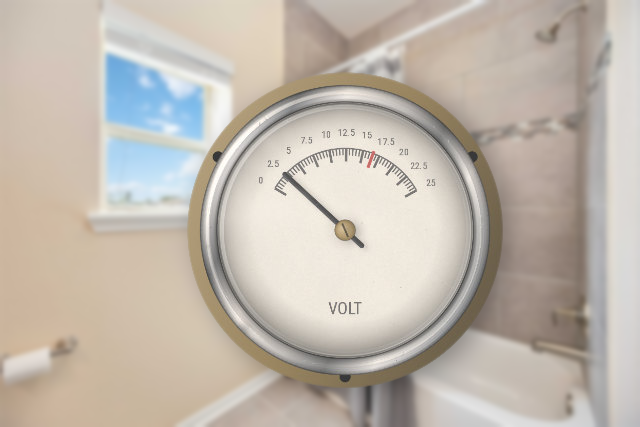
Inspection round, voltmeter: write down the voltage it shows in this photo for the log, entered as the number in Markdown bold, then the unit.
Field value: **2.5** V
